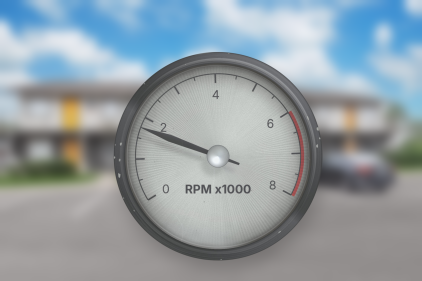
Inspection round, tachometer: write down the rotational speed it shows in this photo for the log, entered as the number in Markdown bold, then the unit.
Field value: **1750** rpm
